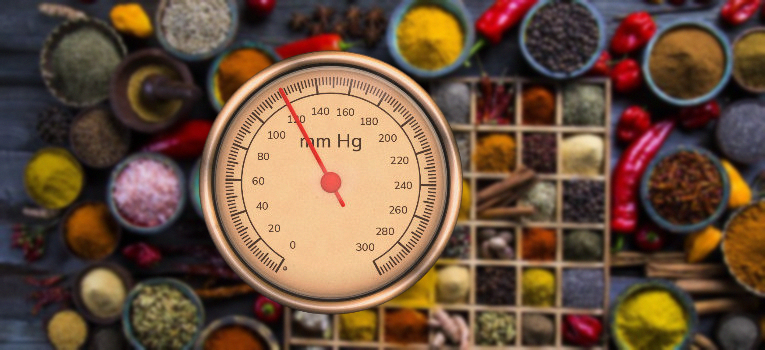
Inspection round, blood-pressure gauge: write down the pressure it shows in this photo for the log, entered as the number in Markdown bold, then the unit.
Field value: **120** mmHg
